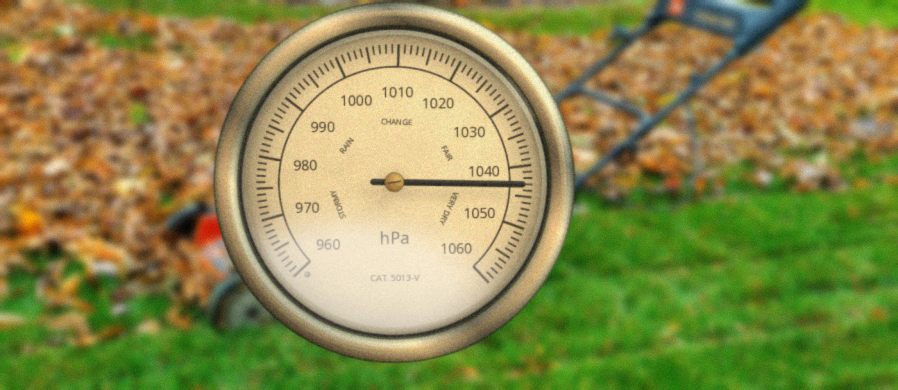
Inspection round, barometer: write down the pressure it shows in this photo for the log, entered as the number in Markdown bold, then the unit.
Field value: **1043** hPa
